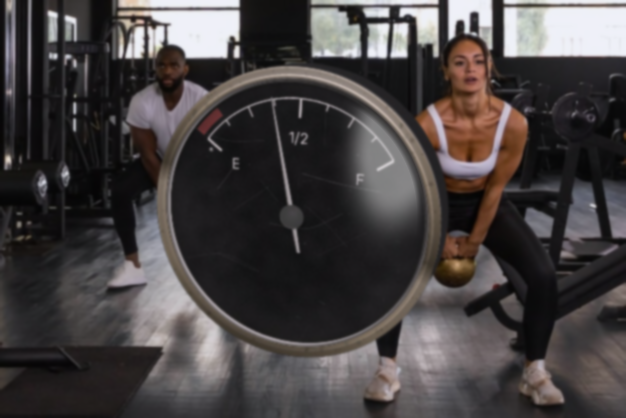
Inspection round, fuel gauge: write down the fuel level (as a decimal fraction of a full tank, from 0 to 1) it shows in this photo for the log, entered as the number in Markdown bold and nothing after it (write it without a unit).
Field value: **0.375**
